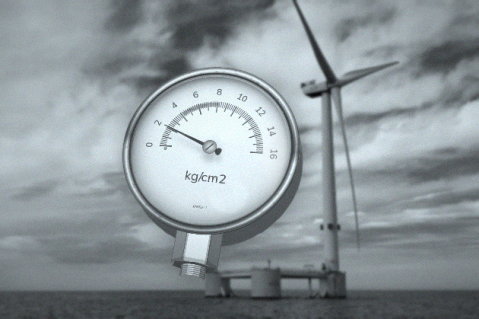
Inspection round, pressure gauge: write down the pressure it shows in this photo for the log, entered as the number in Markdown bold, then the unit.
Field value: **2** kg/cm²
